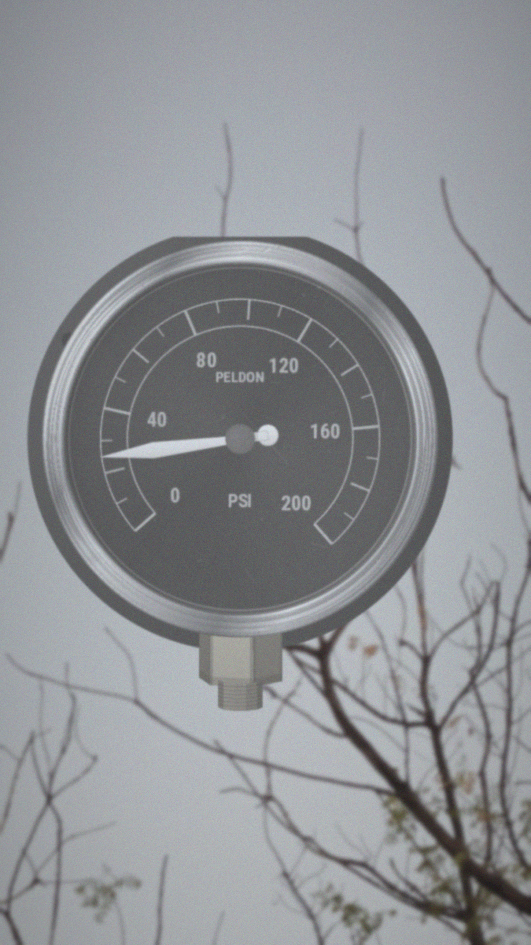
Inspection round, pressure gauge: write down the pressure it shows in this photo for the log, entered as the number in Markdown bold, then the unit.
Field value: **25** psi
